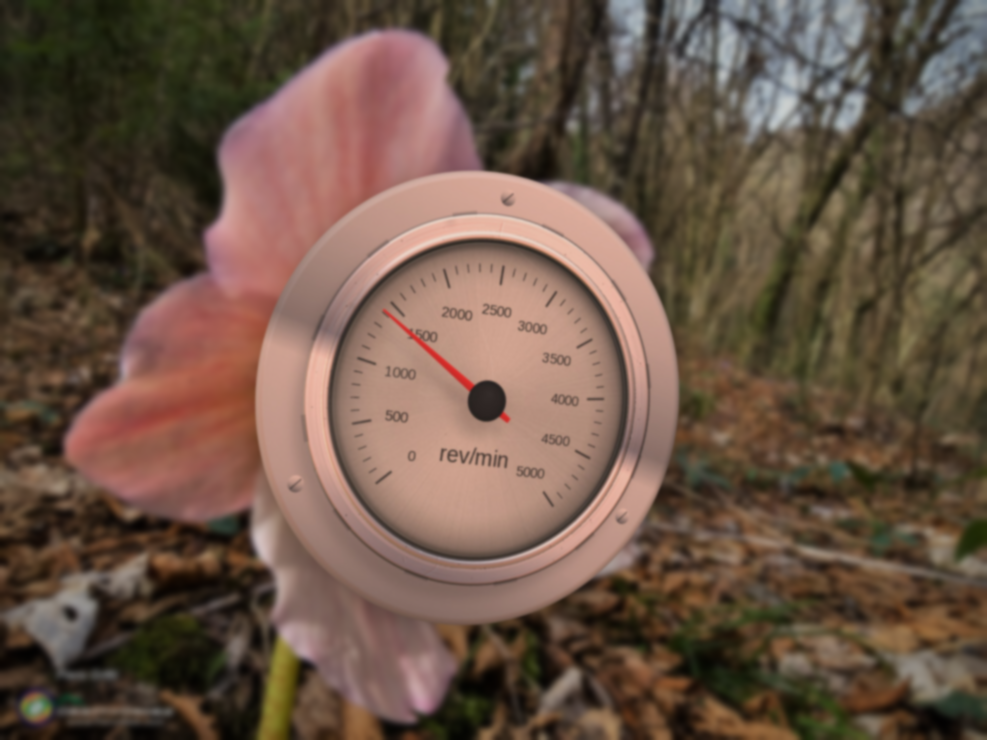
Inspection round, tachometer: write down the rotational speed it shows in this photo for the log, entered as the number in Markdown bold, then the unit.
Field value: **1400** rpm
